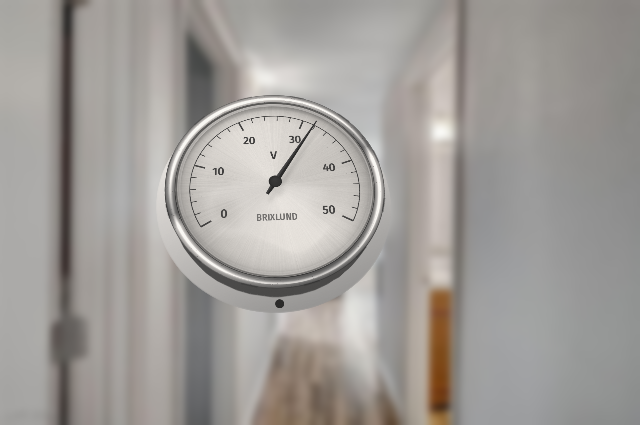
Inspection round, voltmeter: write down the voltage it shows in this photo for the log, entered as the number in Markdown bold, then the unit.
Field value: **32** V
